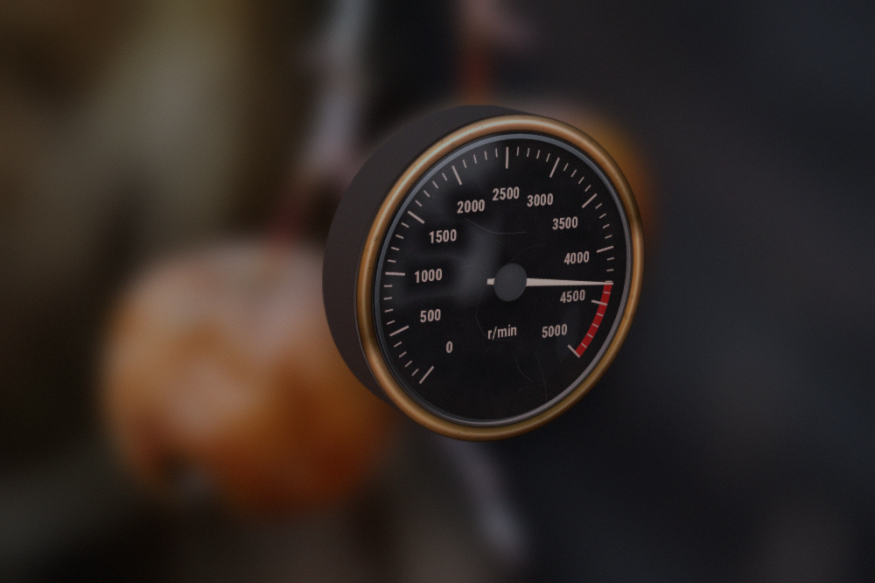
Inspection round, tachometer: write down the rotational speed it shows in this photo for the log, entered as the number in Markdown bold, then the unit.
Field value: **4300** rpm
